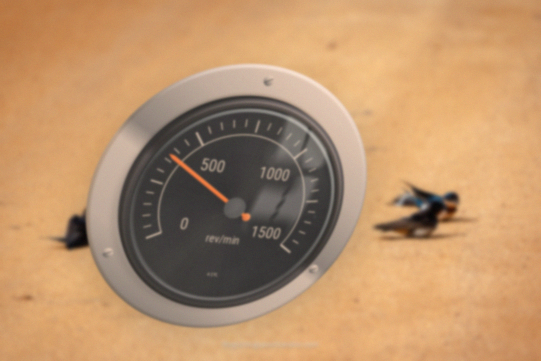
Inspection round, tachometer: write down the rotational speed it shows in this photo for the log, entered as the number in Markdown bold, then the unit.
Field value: **375** rpm
